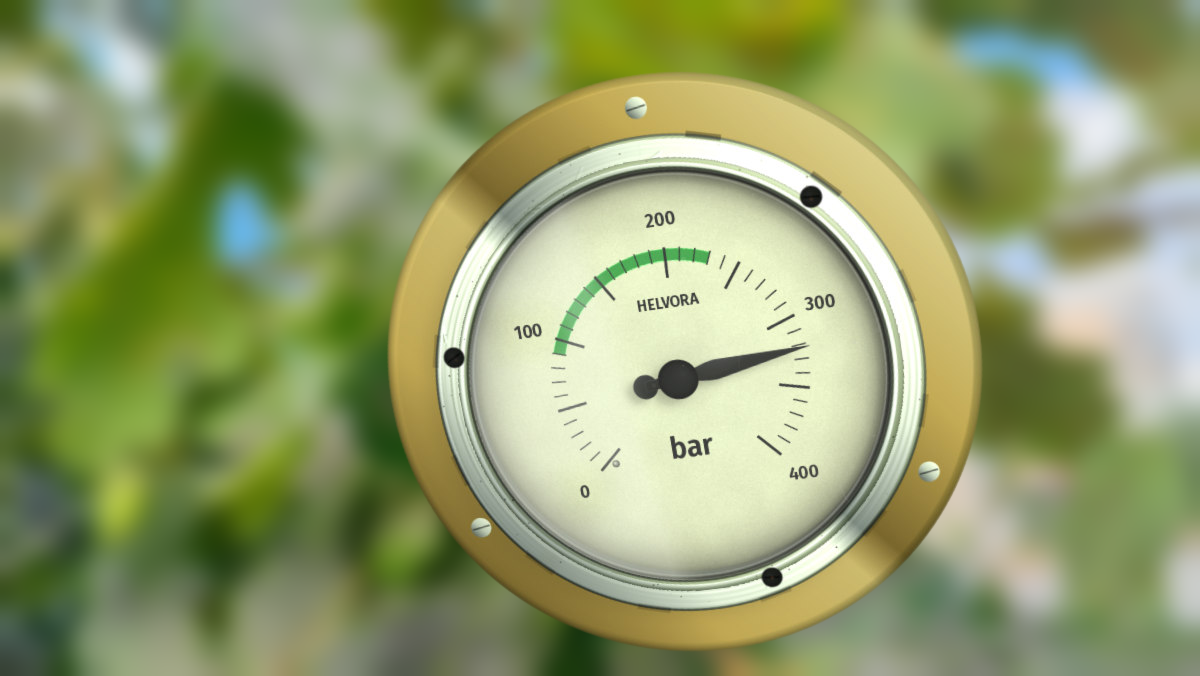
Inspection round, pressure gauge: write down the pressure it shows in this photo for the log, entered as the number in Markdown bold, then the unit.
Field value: **320** bar
